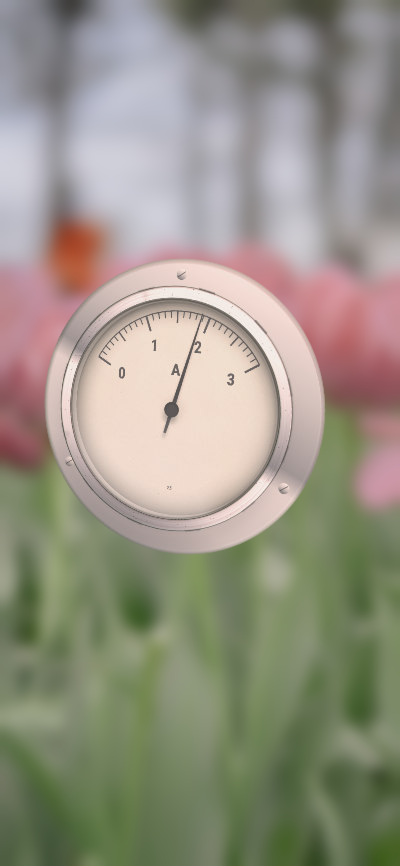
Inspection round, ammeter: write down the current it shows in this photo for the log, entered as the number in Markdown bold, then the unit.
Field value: **1.9** A
